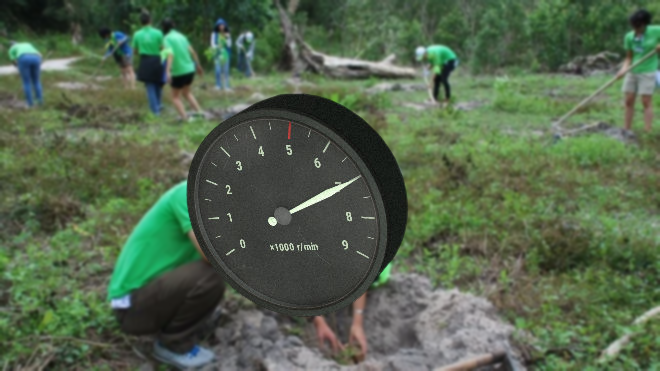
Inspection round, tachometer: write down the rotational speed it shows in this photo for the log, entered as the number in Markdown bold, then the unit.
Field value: **7000** rpm
